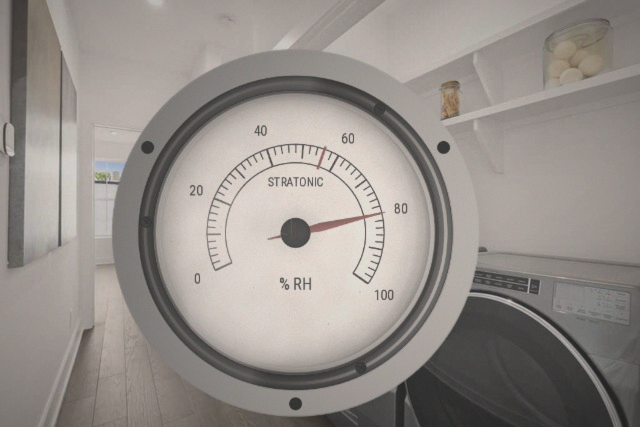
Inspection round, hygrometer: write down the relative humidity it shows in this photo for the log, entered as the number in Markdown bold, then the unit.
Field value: **80** %
